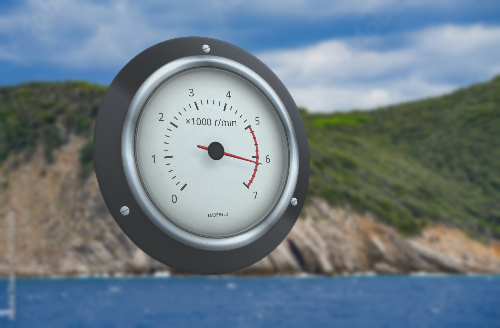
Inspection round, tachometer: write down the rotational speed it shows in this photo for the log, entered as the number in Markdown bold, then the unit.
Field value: **6200** rpm
